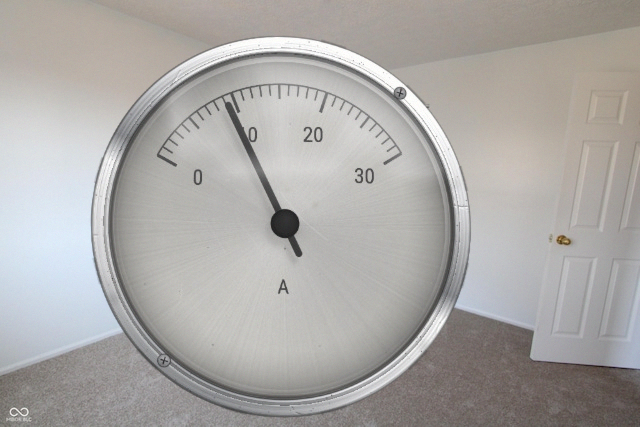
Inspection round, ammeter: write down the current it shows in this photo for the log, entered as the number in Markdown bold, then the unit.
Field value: **9** A
